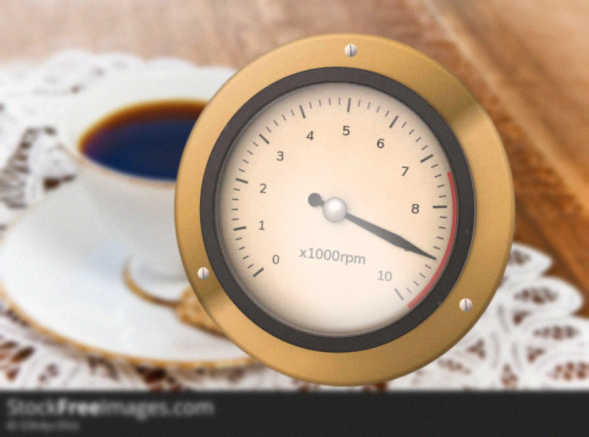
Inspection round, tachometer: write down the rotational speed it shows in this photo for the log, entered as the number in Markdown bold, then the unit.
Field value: **9000** rpm
